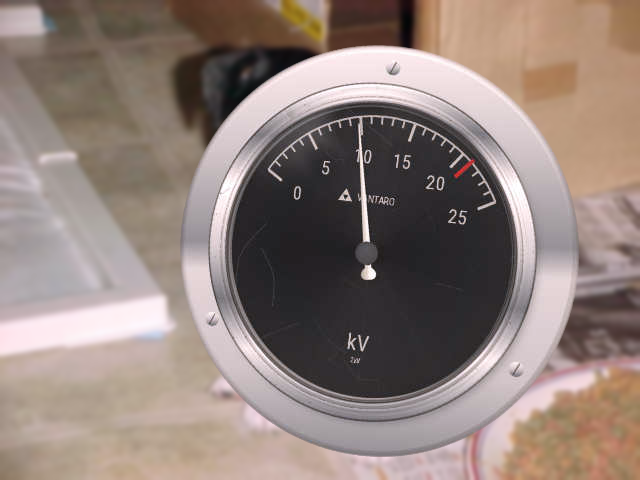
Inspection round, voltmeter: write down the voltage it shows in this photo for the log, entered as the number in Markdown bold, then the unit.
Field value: **10** kV
